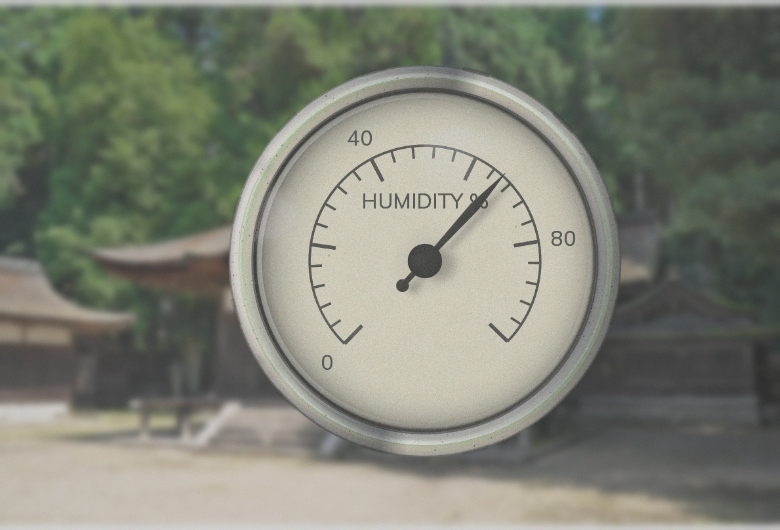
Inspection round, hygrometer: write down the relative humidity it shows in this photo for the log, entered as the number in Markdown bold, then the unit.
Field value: **66** %
